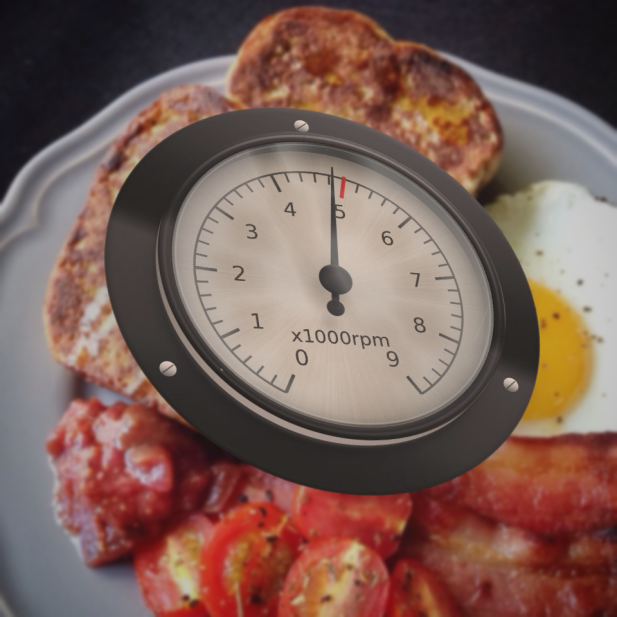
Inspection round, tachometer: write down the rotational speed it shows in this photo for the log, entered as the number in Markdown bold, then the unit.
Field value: **4800** rpm
